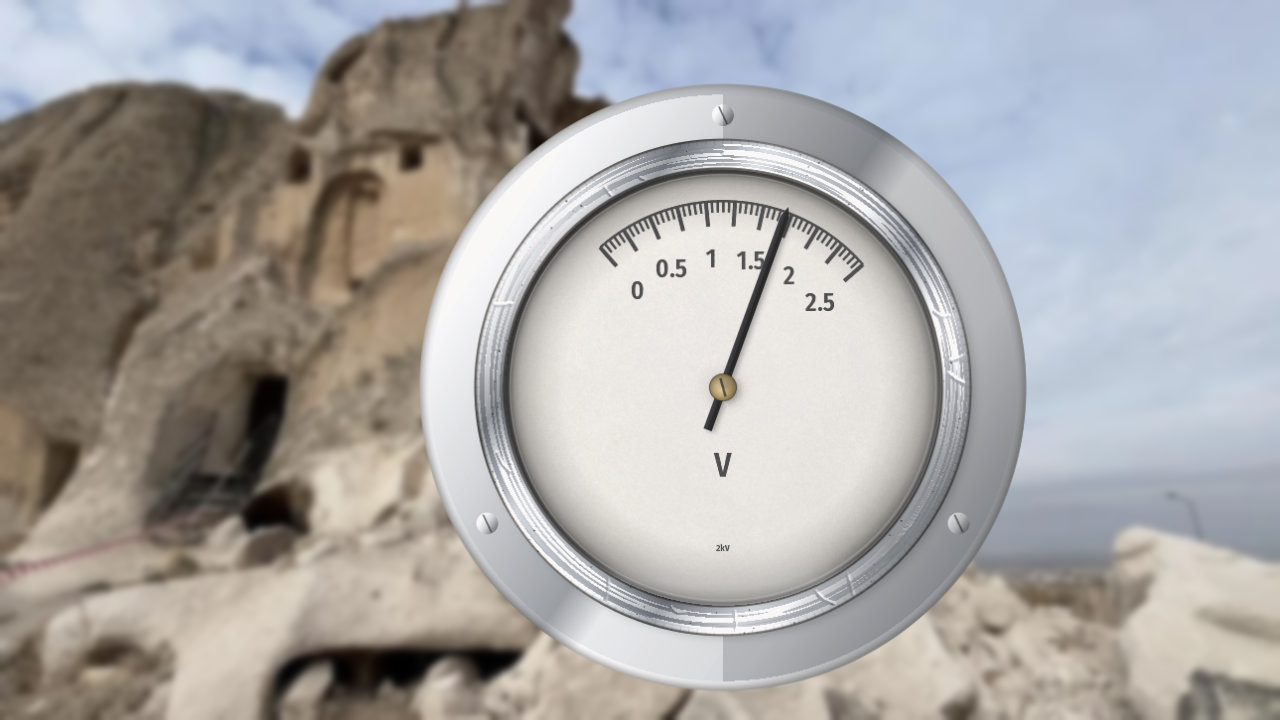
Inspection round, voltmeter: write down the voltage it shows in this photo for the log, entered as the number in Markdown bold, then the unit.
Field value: **1.7** V
